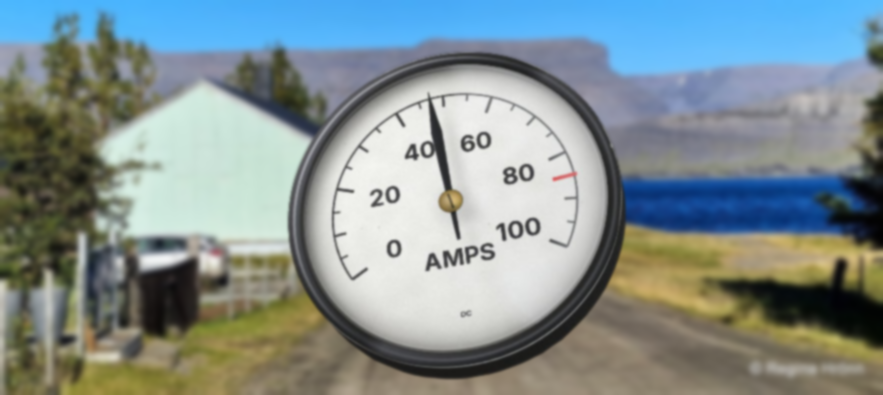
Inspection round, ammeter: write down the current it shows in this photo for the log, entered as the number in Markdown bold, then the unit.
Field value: **47.5** A
